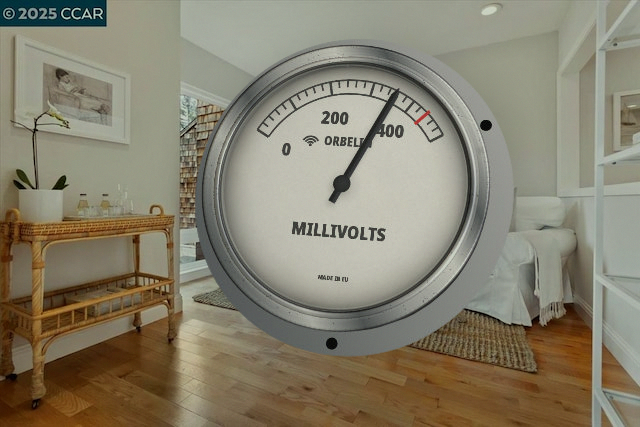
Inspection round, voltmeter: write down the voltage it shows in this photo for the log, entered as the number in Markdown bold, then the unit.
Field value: **360** mV
